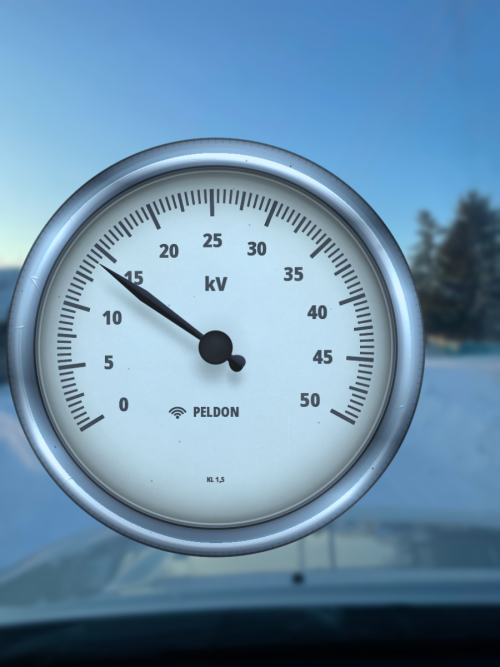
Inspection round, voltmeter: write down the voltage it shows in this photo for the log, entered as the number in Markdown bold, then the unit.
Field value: **14** kV
